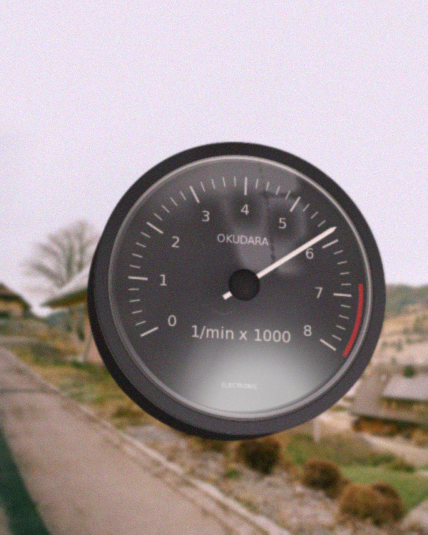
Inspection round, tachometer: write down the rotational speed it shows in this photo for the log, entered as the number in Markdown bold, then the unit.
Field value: **5800** rpm
